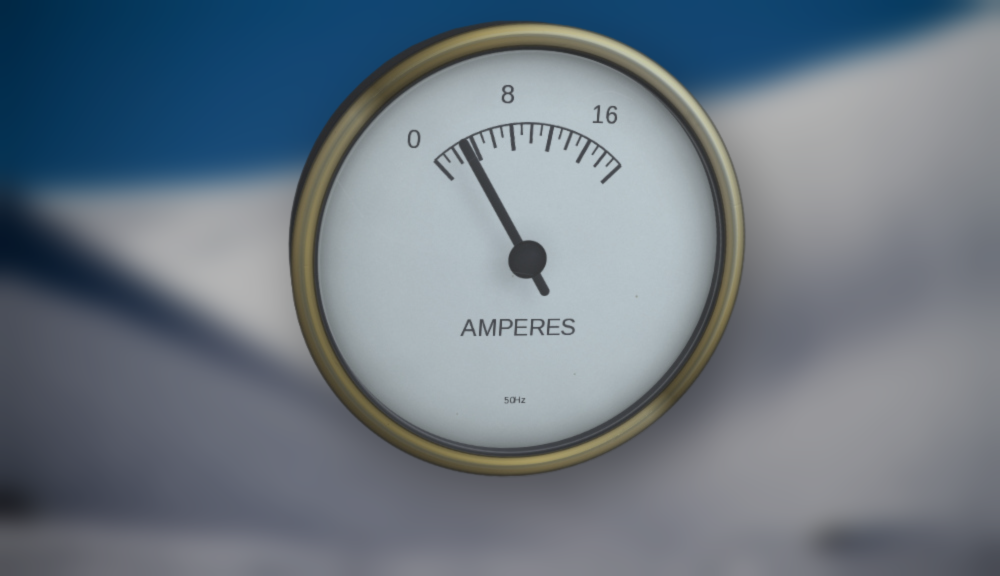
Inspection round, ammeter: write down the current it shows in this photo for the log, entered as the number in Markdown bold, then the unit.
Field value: **3** A
